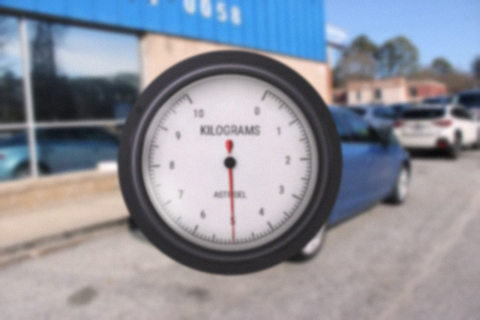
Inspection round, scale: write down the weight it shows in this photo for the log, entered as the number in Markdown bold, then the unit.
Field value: **5** kg
